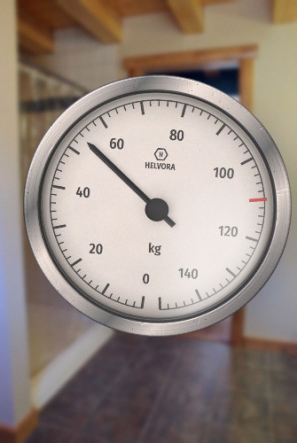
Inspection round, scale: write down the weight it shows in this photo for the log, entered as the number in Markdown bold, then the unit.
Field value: **54** kg
